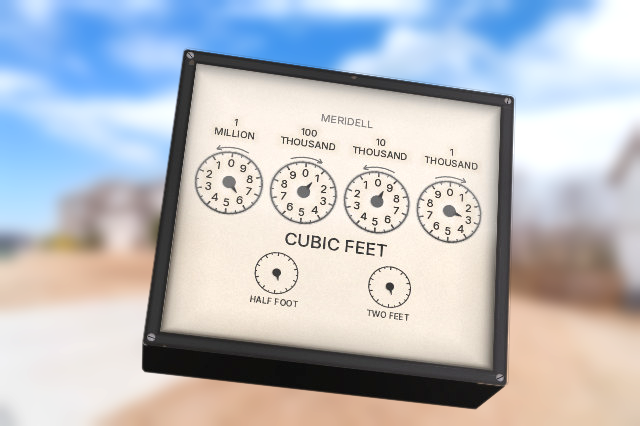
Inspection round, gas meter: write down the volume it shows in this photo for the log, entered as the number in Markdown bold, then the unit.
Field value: **609300** ft³
